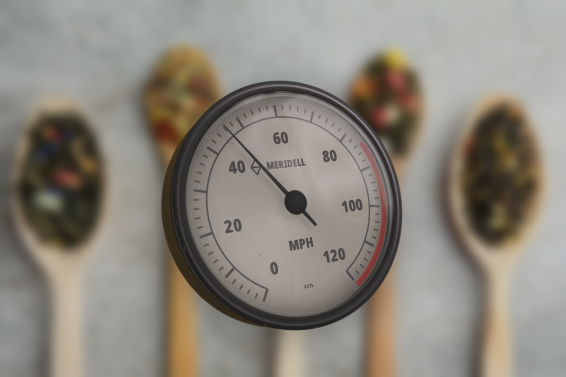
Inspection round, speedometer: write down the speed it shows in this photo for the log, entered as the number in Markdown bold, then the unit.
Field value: **46** mph
